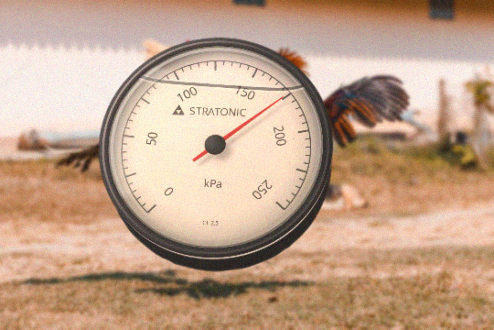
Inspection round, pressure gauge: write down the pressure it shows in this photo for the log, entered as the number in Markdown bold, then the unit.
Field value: **175** kPa
